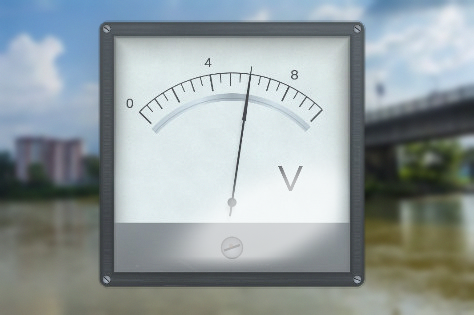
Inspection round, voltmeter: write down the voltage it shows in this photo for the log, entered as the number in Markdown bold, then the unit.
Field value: **6** V
